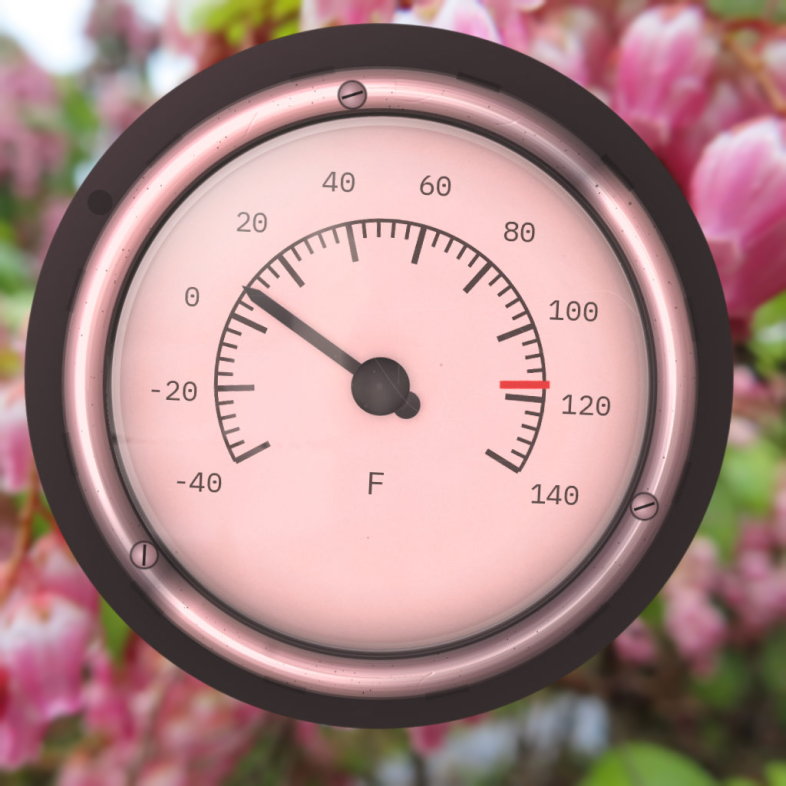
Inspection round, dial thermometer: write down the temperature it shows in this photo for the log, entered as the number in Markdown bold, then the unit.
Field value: **8** °F
